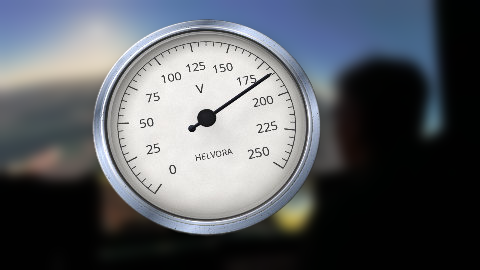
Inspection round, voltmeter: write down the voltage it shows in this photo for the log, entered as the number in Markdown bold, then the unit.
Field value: **185** V
